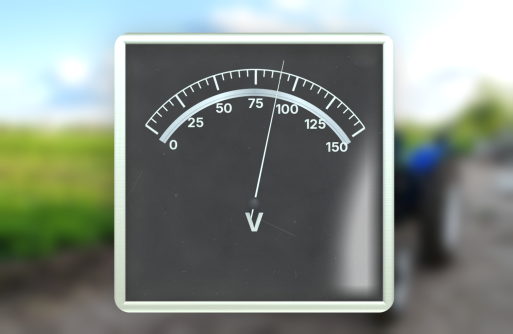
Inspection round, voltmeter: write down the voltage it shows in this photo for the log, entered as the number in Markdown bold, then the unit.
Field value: **90** V
